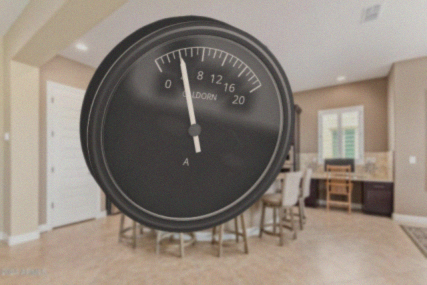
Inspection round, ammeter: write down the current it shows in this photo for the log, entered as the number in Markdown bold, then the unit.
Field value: **4** A
